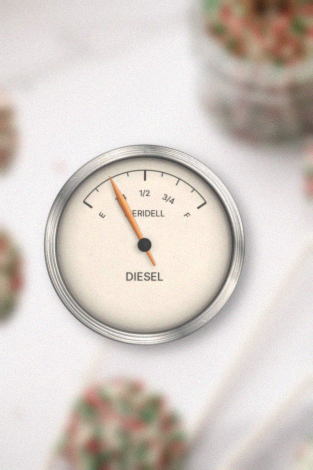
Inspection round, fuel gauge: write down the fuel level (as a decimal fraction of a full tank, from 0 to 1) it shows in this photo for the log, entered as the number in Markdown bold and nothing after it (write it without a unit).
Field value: **0.25**
